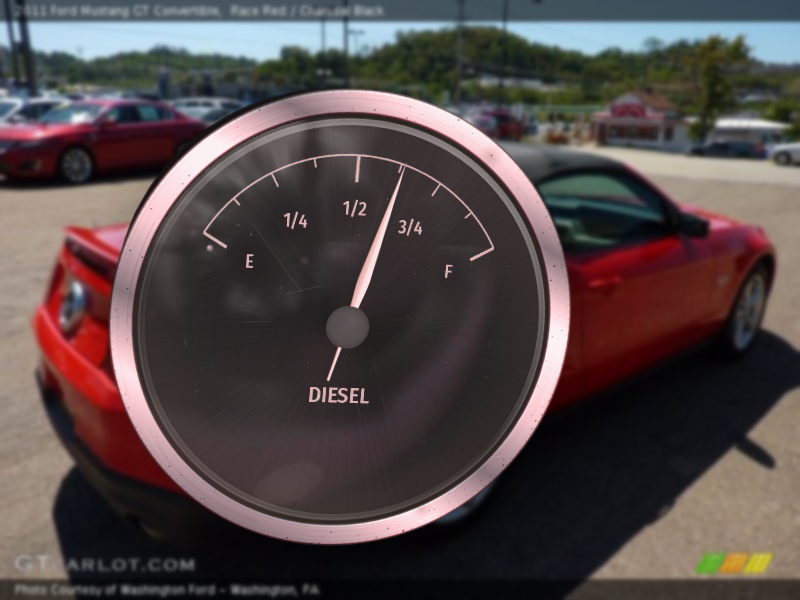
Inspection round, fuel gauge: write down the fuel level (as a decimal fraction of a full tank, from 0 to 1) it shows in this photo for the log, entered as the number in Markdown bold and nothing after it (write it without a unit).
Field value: **0.625**
